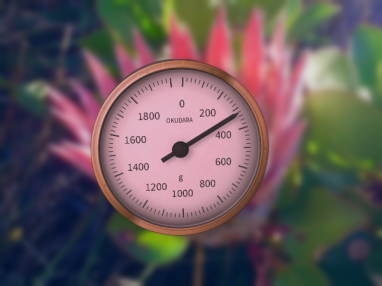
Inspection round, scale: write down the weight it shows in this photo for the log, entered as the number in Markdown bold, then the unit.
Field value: **320** g
